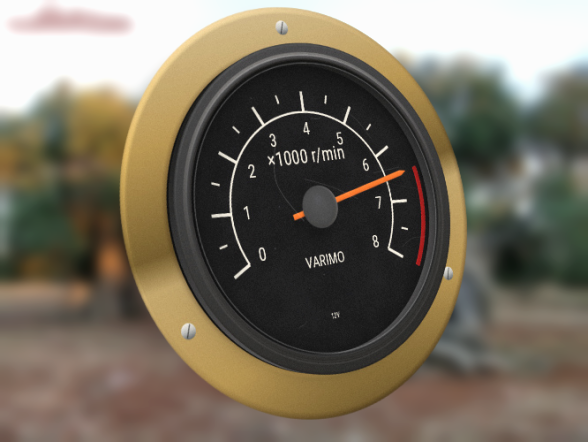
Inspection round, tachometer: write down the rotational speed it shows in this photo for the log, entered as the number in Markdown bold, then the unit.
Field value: **6500** rpm
